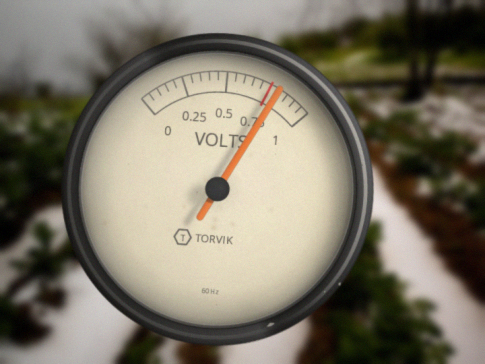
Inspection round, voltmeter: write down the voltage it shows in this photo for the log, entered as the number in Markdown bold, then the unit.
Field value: **0.8** V
